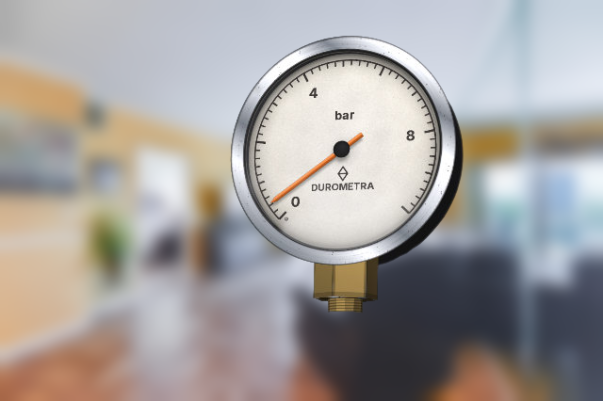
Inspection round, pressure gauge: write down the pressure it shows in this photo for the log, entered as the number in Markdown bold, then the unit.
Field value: **0.4** bar
